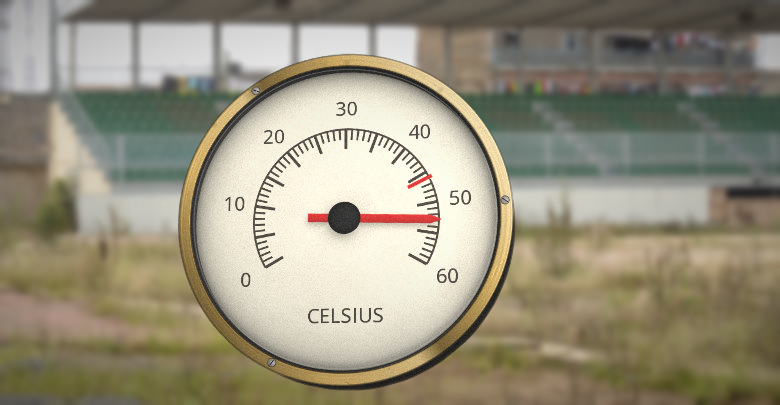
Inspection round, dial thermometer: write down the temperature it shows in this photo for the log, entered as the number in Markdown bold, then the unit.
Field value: **53** °C
